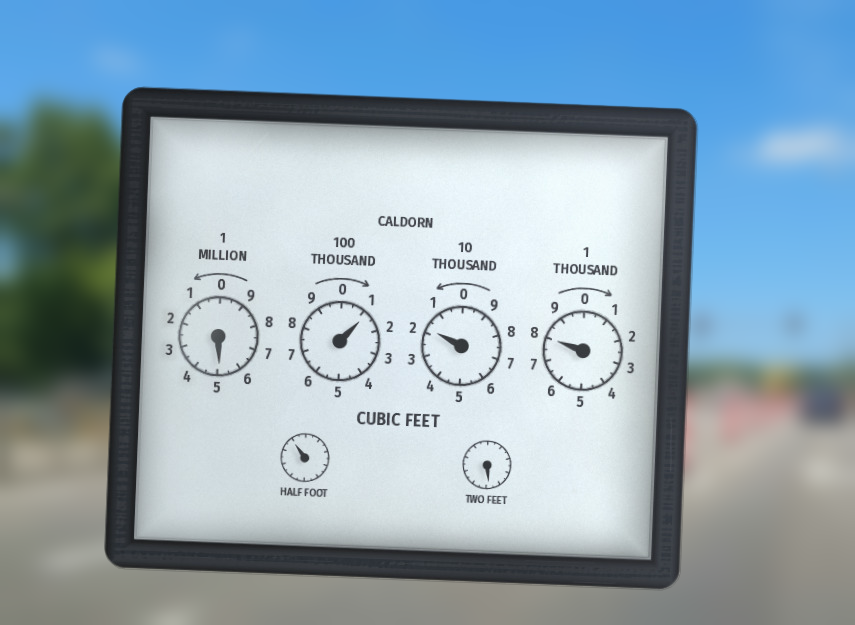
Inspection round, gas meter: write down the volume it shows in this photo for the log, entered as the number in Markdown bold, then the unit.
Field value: **511800** ft³
